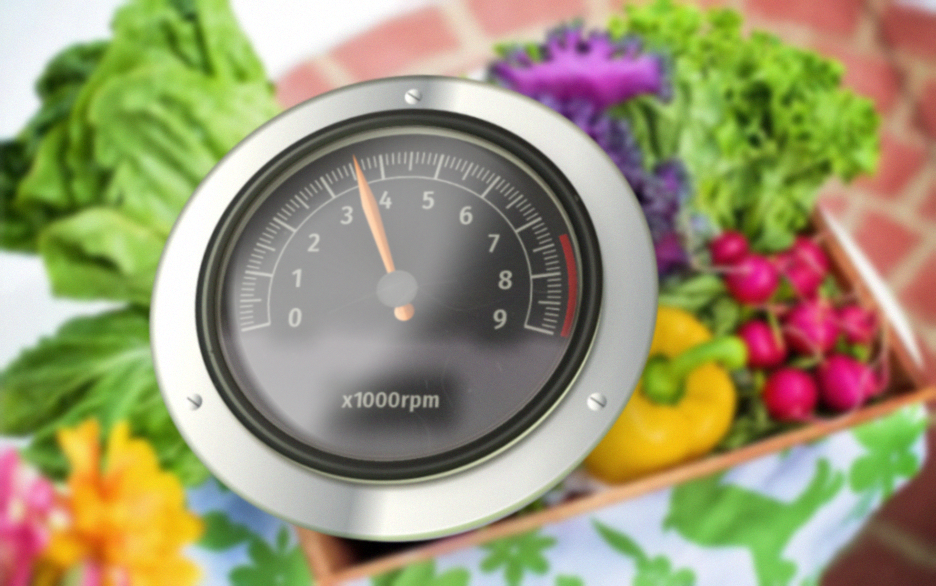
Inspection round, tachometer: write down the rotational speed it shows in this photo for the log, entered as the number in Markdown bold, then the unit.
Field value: **3600** rpm
